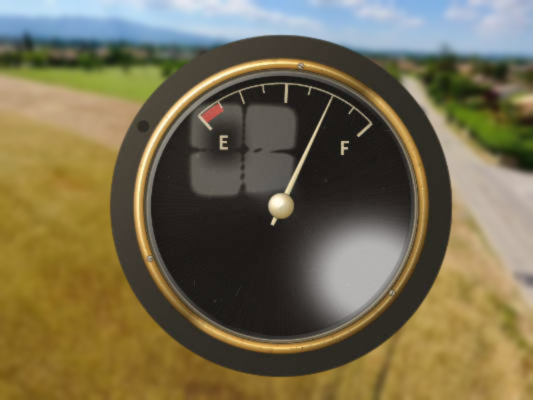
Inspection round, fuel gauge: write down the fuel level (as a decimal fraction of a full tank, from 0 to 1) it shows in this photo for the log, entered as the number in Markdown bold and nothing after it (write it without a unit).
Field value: **0.75**
